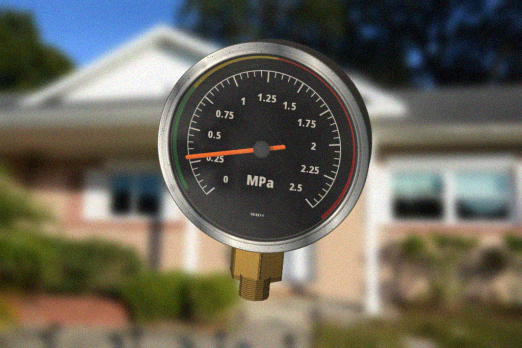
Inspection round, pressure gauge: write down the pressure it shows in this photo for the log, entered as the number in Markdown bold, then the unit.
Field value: **0.3** MPa
